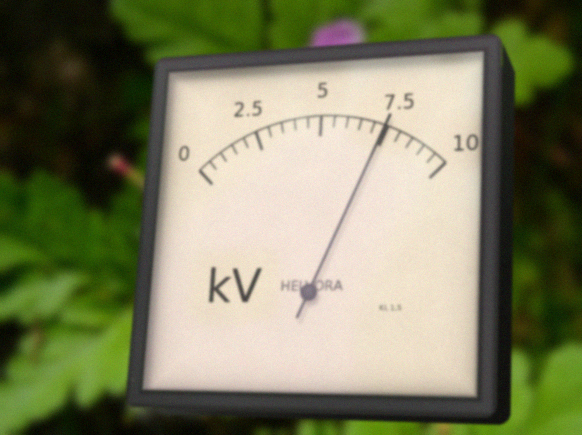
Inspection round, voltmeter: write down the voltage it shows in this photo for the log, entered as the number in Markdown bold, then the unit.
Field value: **7.5** kV
